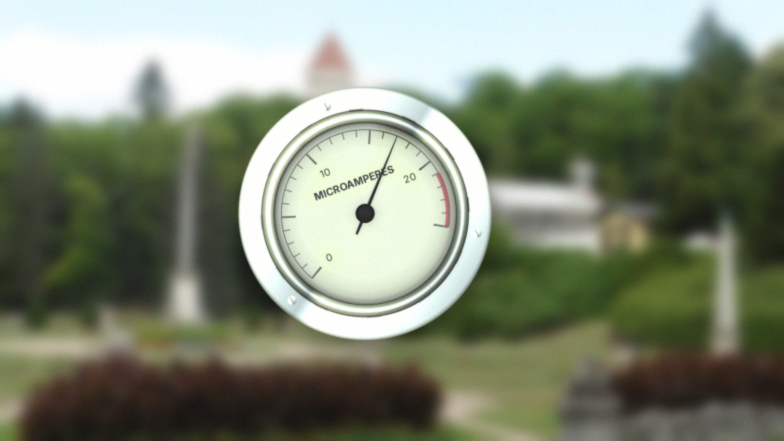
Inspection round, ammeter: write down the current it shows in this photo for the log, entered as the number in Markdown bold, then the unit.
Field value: **17** µA
